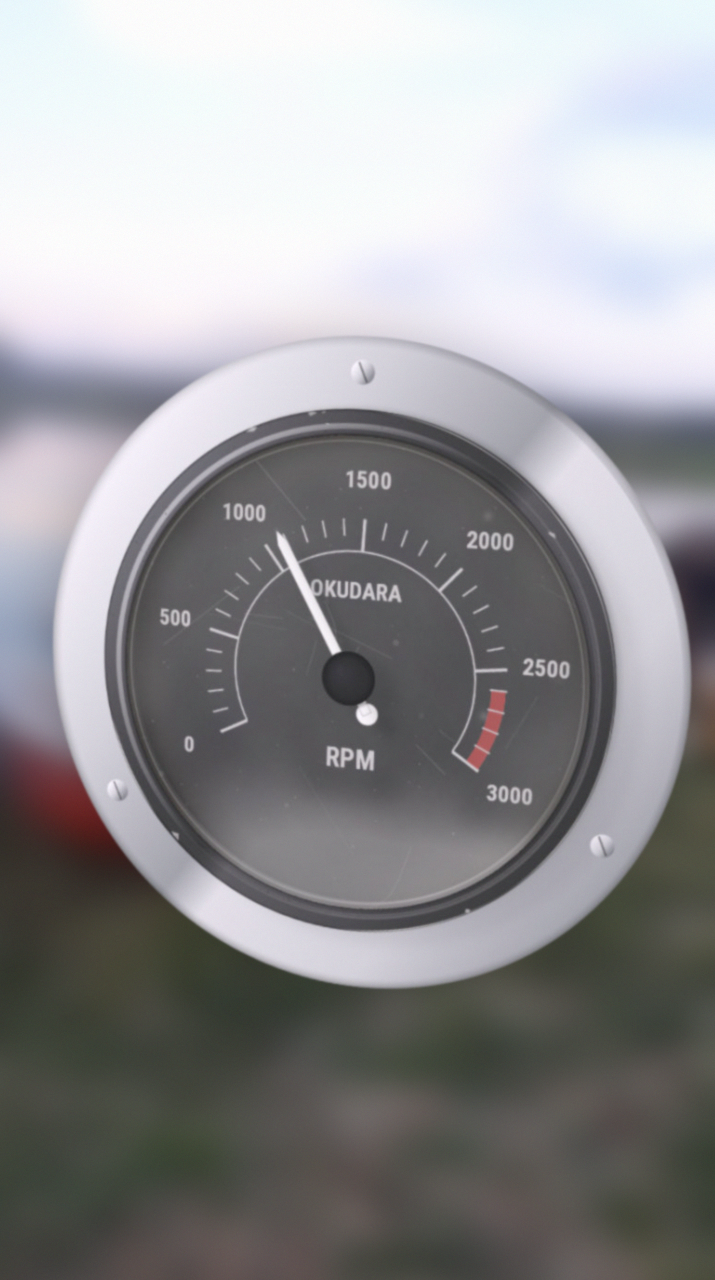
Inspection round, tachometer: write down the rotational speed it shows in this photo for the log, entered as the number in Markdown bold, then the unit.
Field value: **1100** rpm
